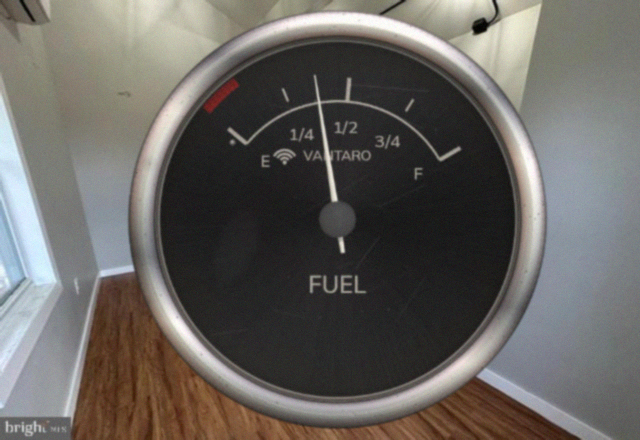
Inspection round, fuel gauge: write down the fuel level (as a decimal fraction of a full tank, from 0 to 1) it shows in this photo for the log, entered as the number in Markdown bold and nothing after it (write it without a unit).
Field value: **0.375**
